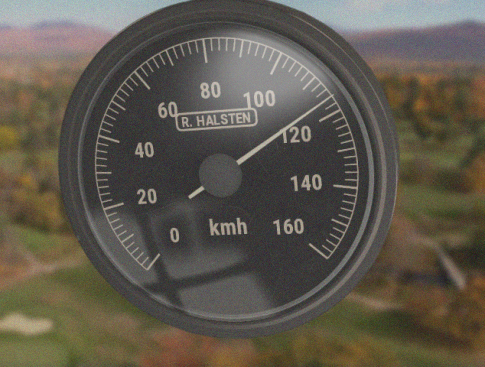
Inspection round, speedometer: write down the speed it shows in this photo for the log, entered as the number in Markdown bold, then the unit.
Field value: **116** km/h
